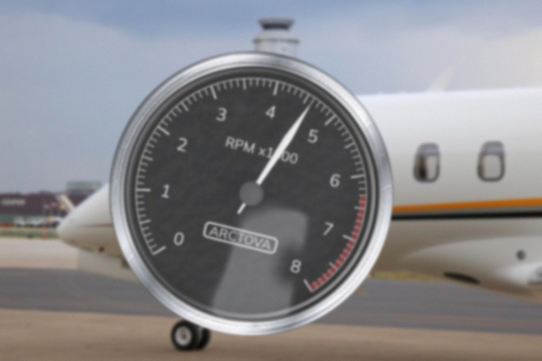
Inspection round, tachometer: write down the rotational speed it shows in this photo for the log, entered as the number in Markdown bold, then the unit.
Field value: **4600** rpm
